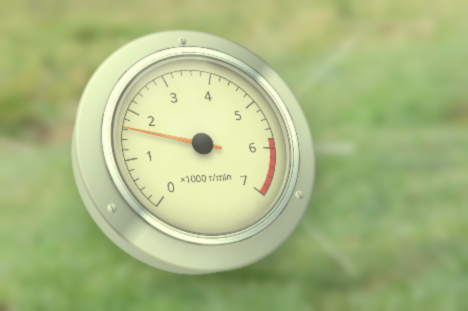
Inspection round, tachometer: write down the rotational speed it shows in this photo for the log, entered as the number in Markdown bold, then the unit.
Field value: **1600** rpm
